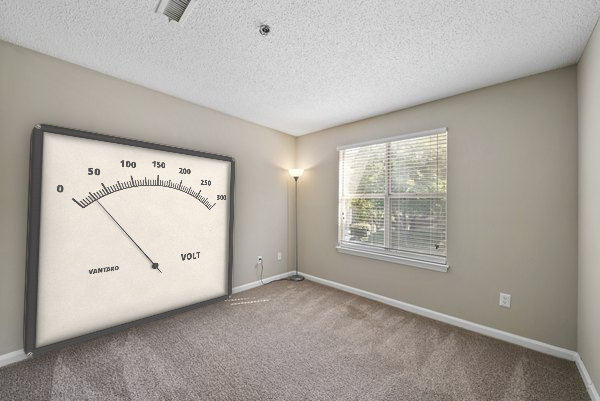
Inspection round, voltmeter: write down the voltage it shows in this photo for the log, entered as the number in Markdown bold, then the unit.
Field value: **25** V
